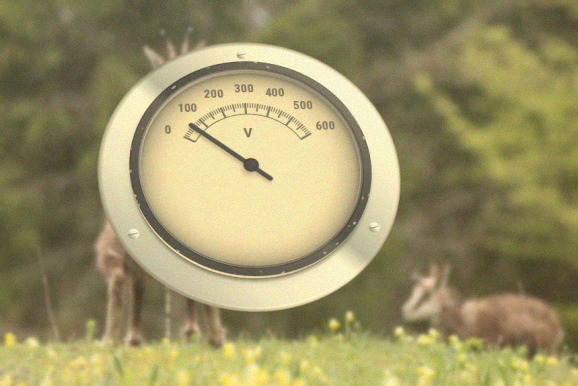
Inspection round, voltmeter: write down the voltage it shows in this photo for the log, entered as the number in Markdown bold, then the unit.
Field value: **50** V
